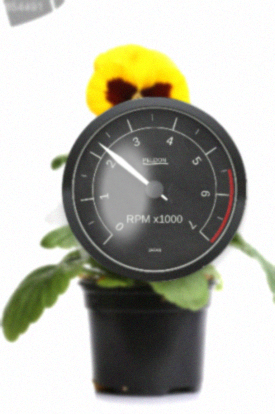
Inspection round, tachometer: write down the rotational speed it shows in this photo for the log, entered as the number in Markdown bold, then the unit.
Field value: **2250** rpm
